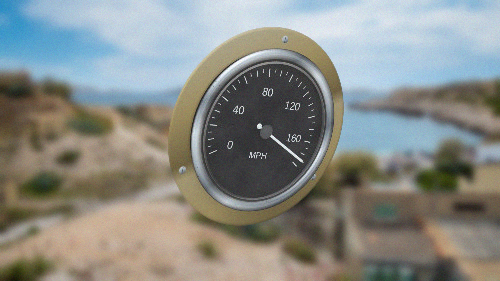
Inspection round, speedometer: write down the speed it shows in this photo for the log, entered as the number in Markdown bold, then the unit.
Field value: **175** mph
